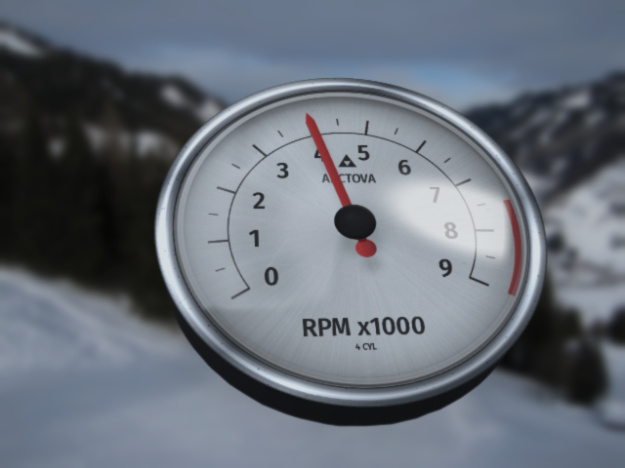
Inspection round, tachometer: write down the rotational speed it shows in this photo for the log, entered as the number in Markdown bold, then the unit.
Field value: **4000** rpm
